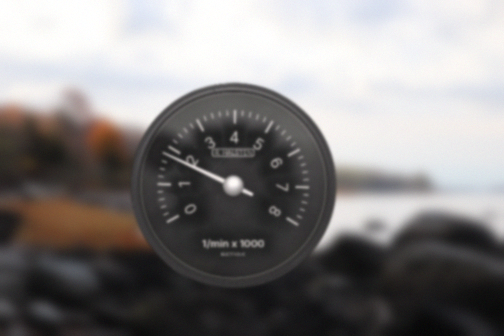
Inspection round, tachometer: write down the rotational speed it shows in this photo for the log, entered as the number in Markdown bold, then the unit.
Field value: **1800** rpm
